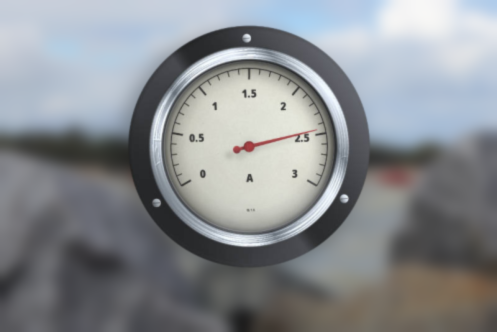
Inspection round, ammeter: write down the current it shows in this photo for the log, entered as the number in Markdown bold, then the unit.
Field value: **2.45** A
